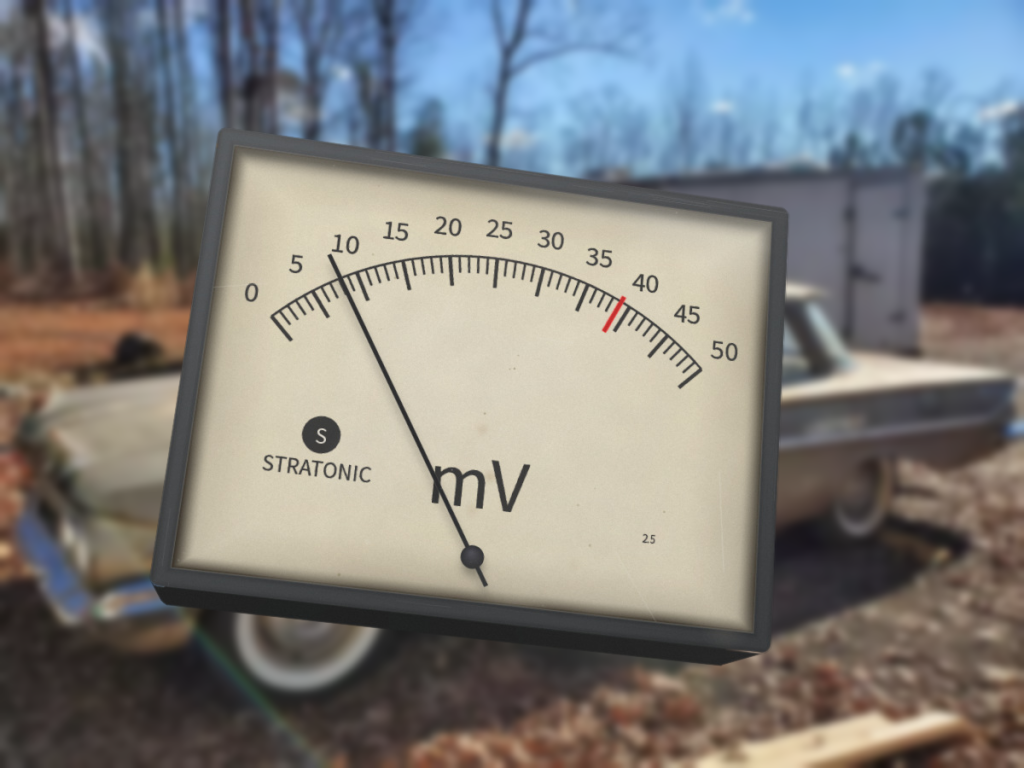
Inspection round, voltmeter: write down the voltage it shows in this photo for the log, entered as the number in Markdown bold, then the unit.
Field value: **8** mV
